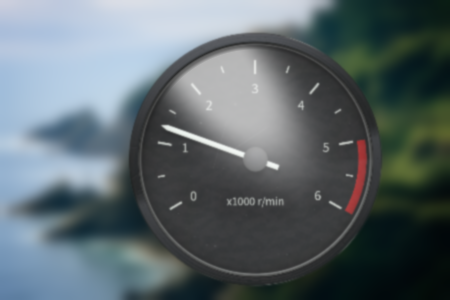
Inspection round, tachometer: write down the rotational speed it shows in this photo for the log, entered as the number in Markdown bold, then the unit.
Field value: **1250** rpm
